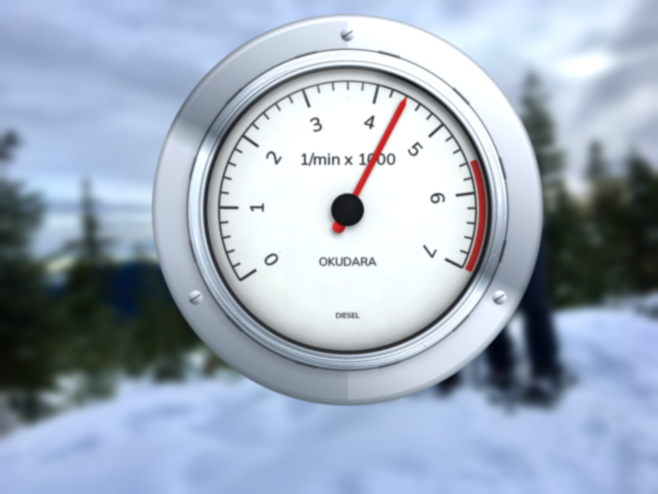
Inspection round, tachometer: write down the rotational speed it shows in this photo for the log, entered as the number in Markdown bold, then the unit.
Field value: **4400** rpm
